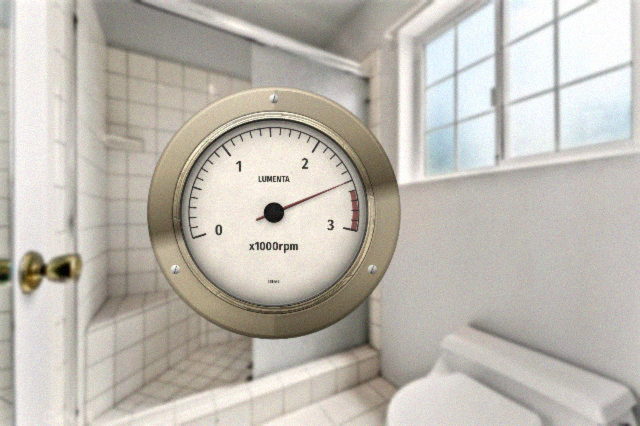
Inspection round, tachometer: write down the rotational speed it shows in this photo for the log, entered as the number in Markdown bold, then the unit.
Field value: **2500** rpm
